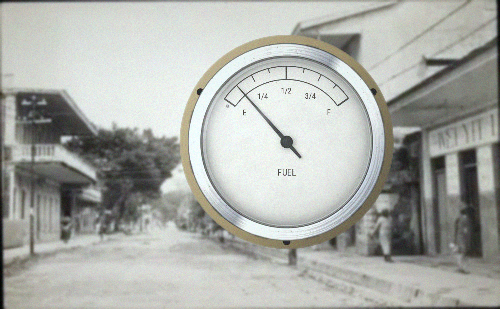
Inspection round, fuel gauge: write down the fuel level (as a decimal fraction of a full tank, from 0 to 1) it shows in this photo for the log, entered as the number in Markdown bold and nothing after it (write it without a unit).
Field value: **0.125**
